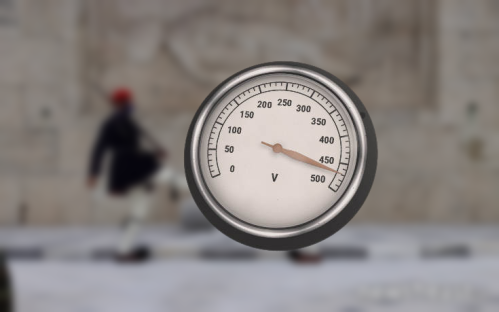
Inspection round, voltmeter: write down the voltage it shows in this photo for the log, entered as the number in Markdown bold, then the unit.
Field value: **470** V
